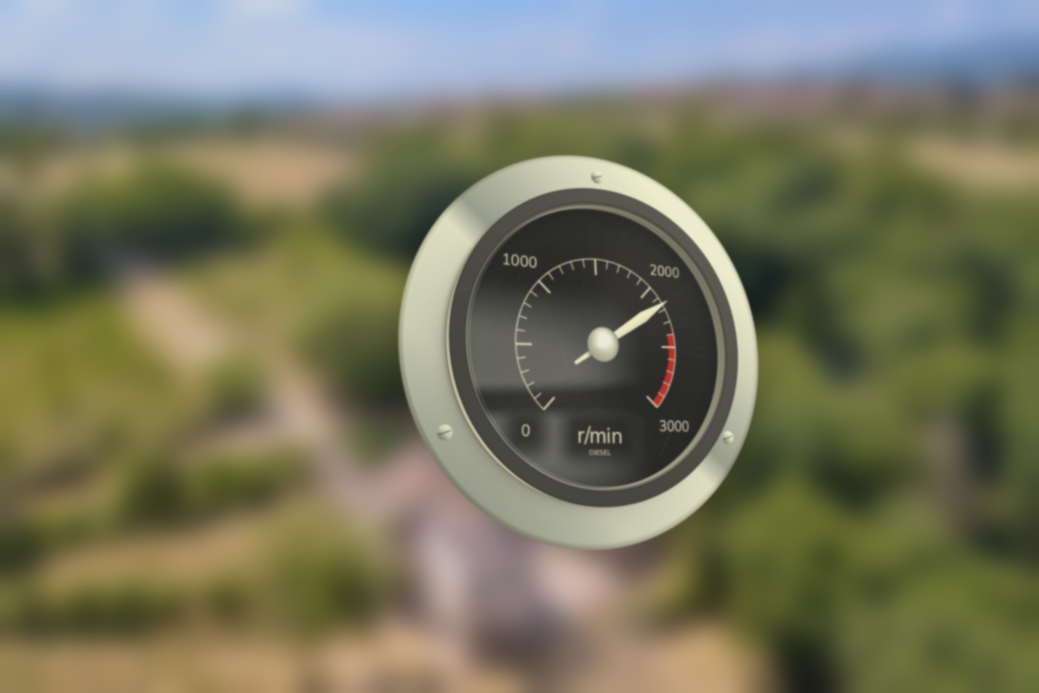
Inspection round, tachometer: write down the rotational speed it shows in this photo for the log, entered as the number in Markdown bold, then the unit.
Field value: **2150** rpm
